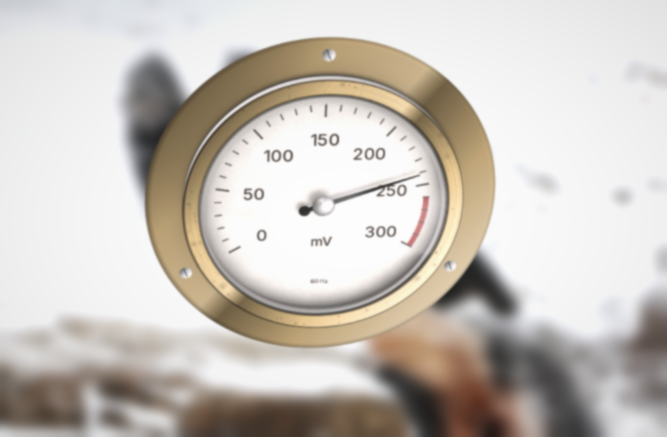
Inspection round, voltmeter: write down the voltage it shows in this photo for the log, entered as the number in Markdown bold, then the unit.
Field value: **240** mV
